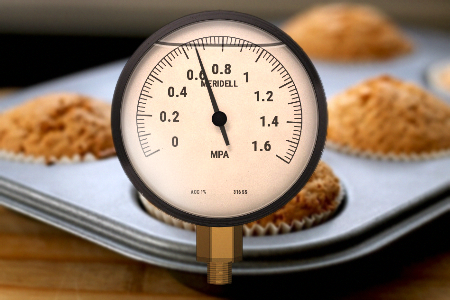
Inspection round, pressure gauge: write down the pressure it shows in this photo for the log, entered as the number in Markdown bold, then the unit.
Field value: **0.66** MPa
